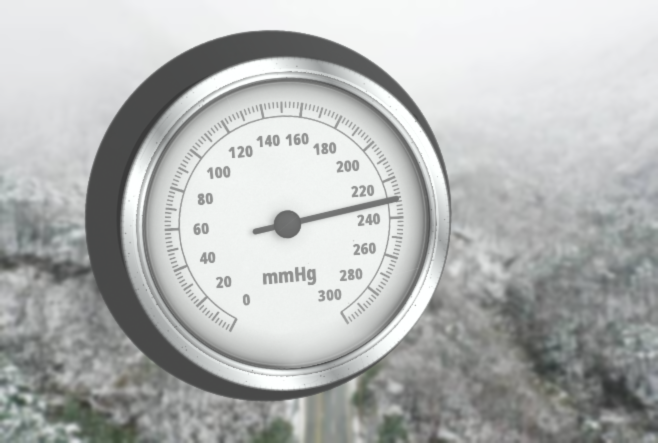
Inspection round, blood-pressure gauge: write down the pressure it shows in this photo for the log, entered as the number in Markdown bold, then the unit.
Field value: **230** mmHg
